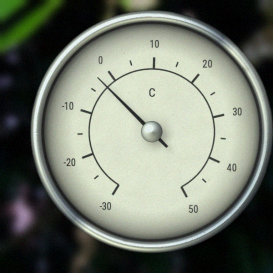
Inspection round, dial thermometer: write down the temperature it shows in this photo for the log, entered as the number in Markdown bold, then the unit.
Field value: **-2.5** °C
